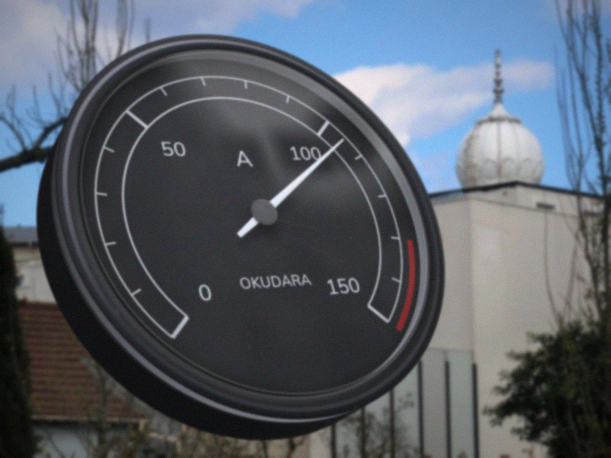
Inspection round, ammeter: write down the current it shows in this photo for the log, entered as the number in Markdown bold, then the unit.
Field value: **105** A
